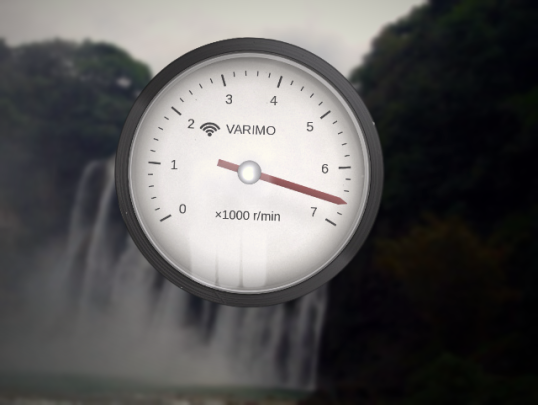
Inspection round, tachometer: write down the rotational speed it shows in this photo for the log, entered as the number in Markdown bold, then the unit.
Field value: **6600** rpm
